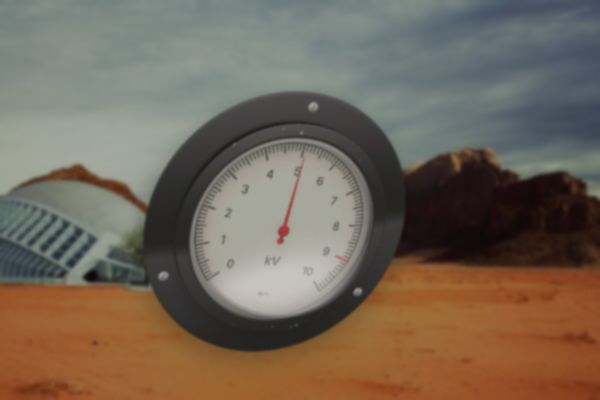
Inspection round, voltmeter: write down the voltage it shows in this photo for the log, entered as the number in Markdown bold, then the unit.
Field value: **5** kV
